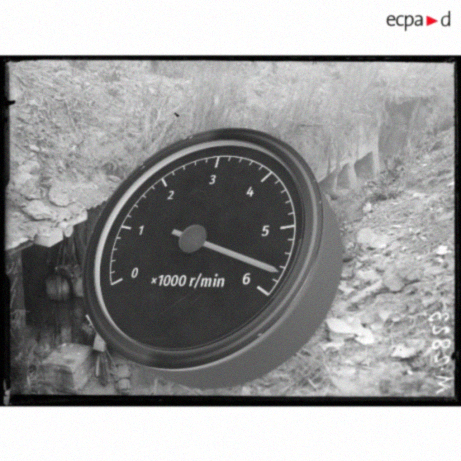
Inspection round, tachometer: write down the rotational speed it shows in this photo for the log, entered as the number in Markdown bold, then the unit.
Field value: **5700** rpm
